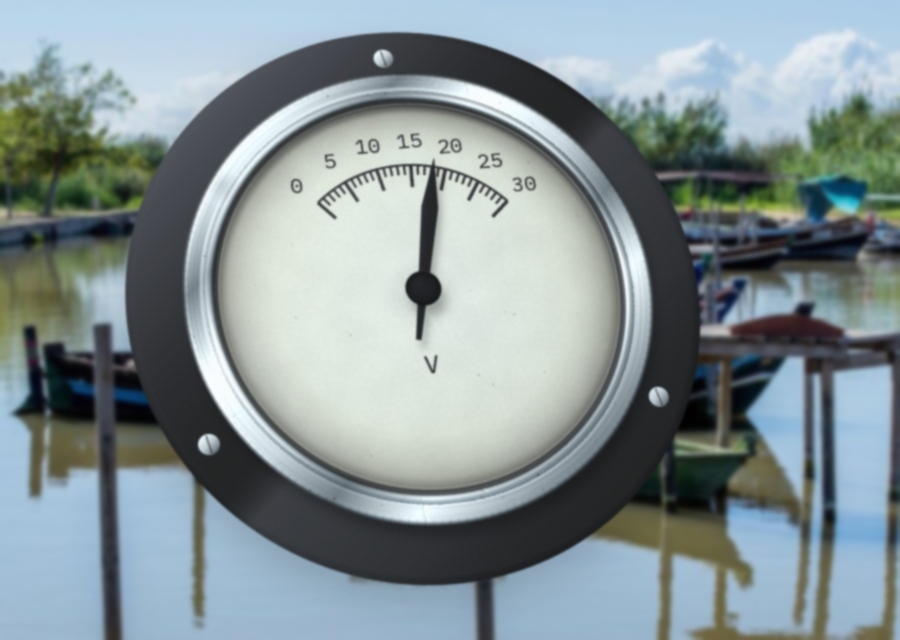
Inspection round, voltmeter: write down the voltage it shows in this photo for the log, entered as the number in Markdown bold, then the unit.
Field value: **18** V
